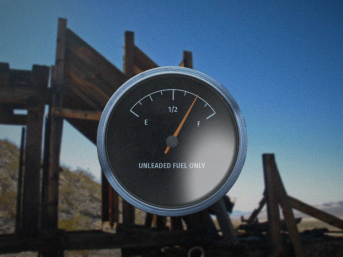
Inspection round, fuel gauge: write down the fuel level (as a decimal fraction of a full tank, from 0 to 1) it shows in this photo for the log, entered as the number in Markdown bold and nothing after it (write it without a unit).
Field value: **0.75**
